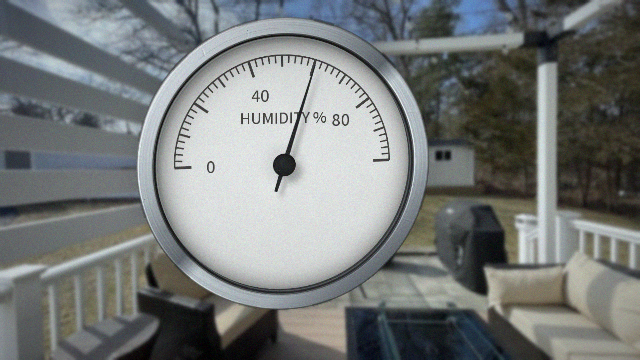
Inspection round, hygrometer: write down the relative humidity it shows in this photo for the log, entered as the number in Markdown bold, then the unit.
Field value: **60** %
